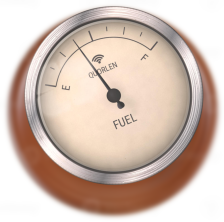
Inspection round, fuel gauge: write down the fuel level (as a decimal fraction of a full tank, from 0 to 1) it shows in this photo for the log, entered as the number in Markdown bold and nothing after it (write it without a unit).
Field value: **0.375**
